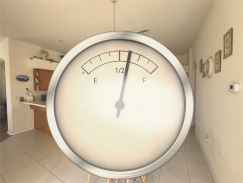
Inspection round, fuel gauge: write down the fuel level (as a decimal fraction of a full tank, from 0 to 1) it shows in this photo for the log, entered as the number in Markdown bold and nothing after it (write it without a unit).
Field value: **0.625**
